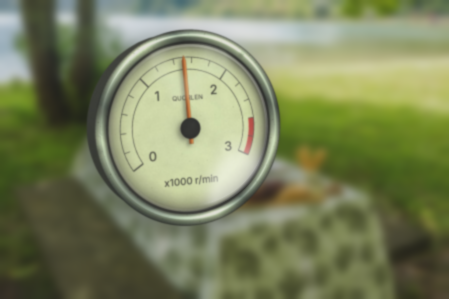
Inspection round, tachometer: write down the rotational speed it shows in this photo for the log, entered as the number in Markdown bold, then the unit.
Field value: **1500** rpm
